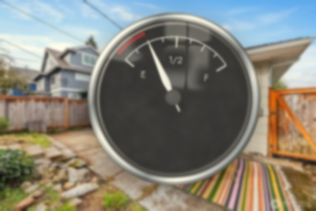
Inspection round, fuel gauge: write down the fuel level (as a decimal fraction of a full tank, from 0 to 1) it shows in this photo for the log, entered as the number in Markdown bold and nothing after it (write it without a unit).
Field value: **0.25**
